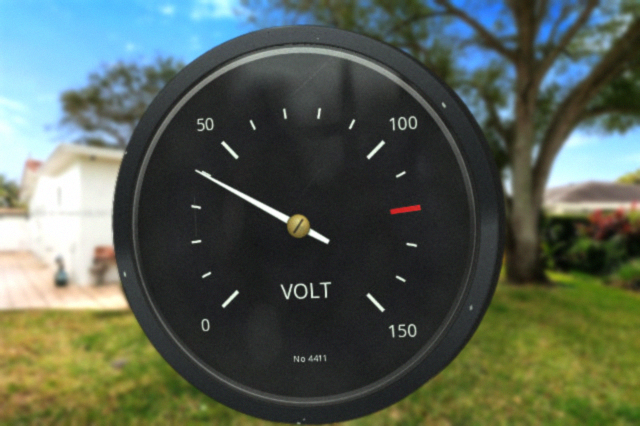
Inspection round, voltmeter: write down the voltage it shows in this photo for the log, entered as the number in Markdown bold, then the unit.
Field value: **40** V
